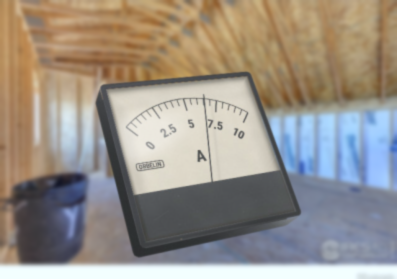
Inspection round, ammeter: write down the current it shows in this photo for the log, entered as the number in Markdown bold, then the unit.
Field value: **6.5** A
